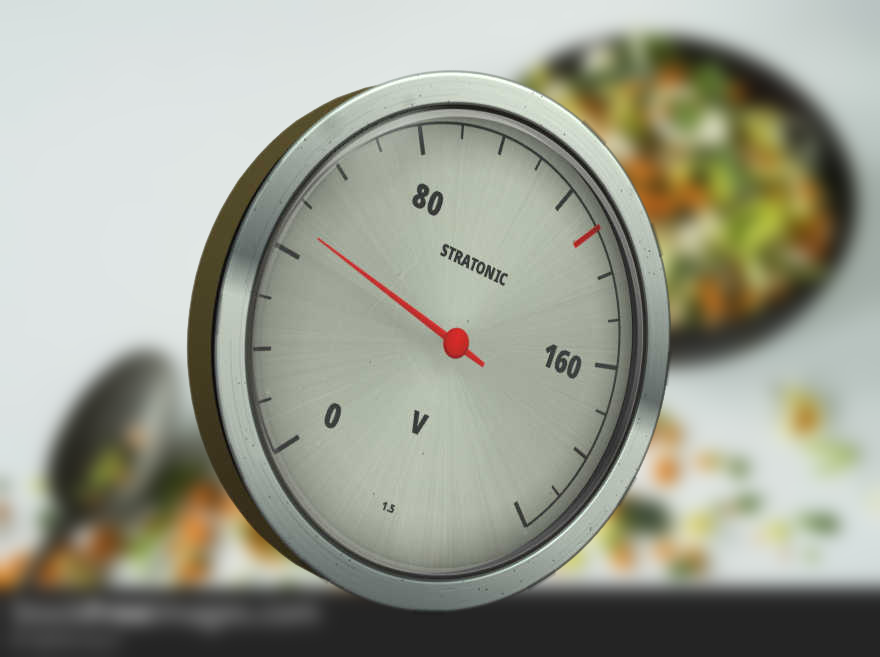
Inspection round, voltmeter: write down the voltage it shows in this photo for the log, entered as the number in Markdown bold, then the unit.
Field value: **45** V
